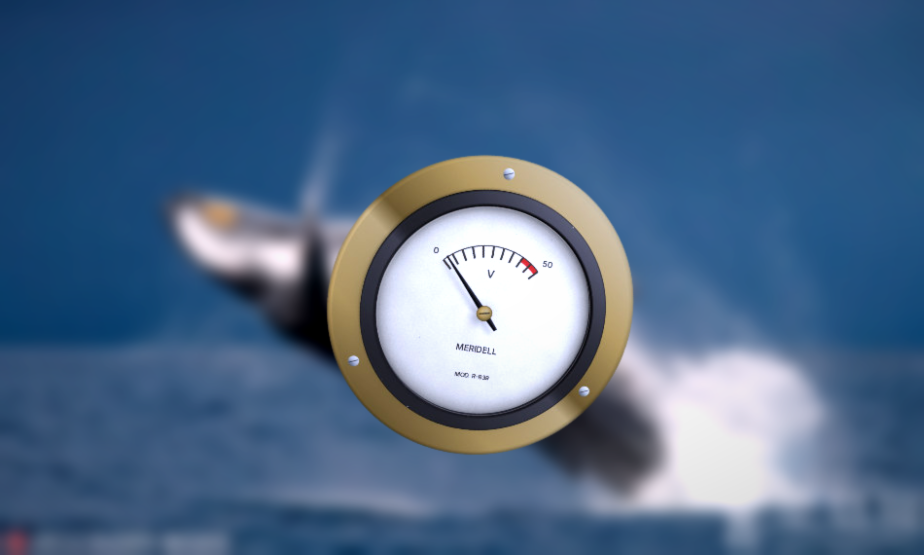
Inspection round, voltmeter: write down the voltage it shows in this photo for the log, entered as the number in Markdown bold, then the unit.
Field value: **2.5** V
